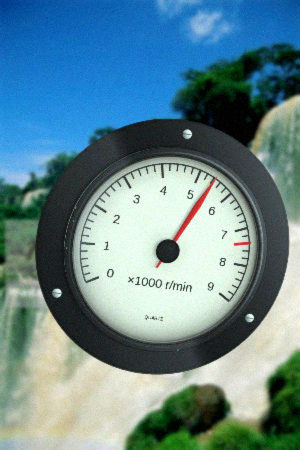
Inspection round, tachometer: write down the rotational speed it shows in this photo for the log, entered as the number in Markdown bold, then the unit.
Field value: **5400** rpm
